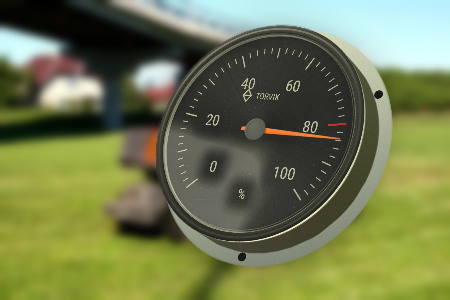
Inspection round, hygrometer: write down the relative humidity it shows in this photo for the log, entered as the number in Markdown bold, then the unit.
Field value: **84** %
